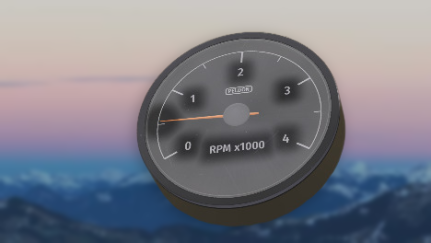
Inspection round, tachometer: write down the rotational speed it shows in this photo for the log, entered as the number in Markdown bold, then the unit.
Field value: **500** rpm
